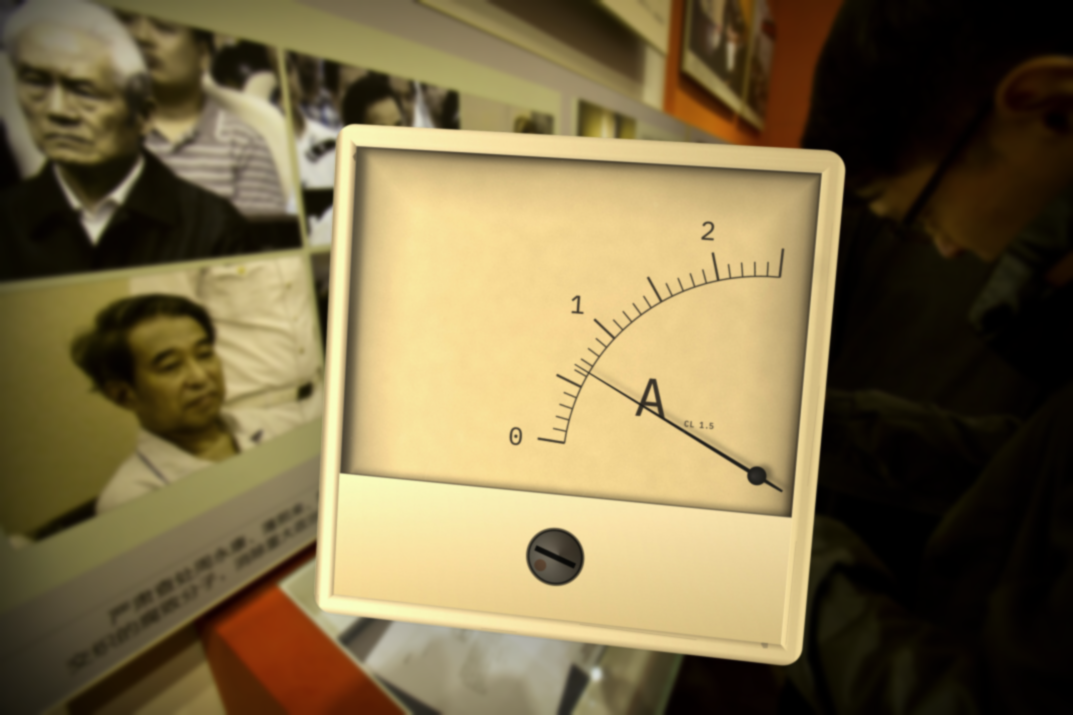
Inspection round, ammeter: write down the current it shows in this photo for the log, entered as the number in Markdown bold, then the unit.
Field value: **0.65** A
